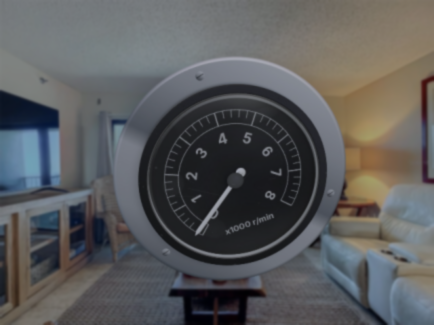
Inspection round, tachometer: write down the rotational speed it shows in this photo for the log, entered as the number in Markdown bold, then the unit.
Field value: **200** rpm
